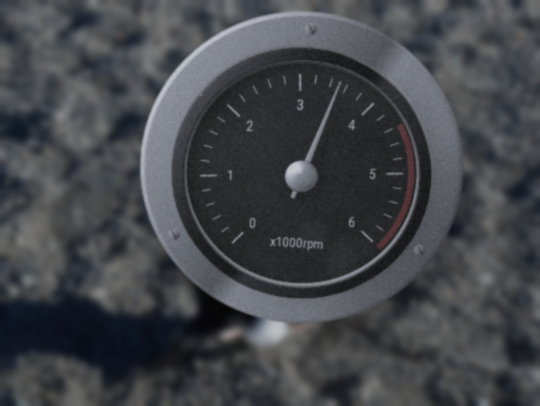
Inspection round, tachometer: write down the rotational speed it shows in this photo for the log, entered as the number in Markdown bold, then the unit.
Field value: **3500** rpm
